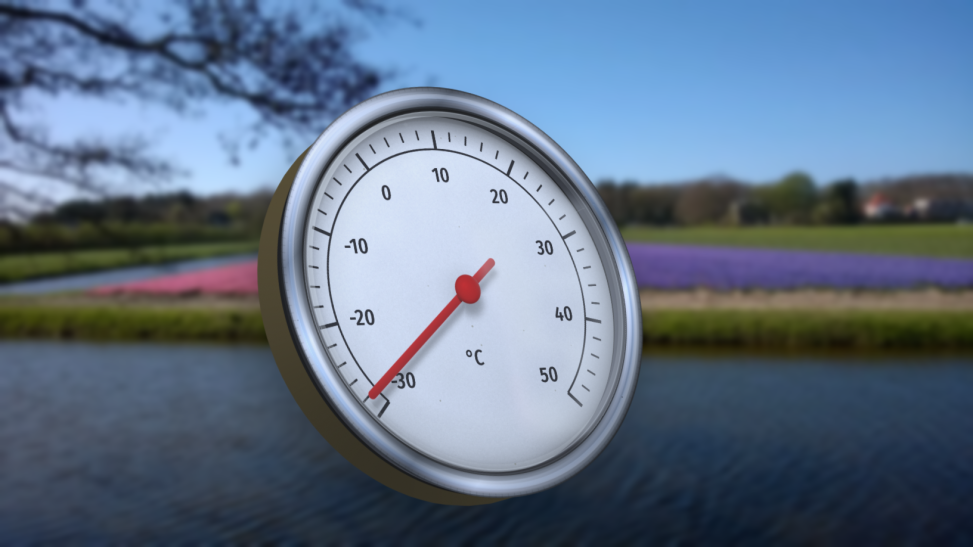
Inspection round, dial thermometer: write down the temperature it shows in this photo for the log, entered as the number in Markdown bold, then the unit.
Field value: **-28** °C
